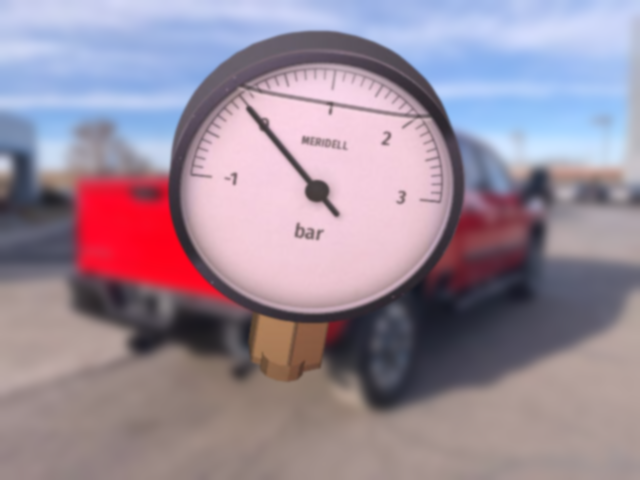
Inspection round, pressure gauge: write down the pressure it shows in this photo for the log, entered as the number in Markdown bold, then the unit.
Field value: **0** bar
